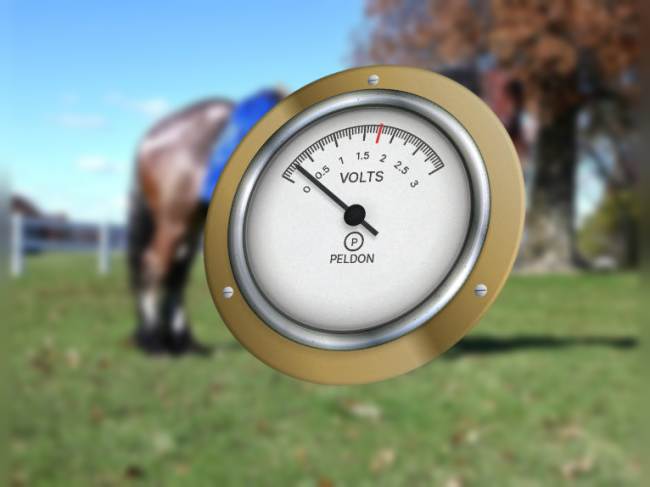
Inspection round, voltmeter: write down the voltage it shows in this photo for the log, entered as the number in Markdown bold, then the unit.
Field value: **0.25** V
